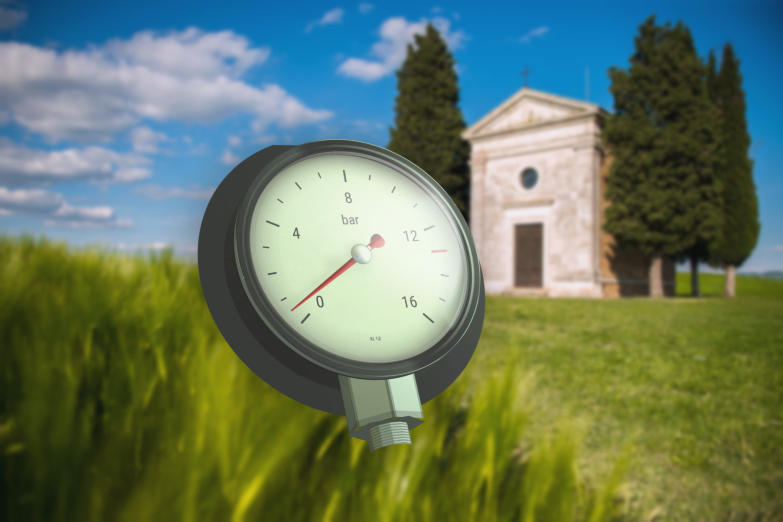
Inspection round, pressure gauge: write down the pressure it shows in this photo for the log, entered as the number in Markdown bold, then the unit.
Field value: **0.5** bar
